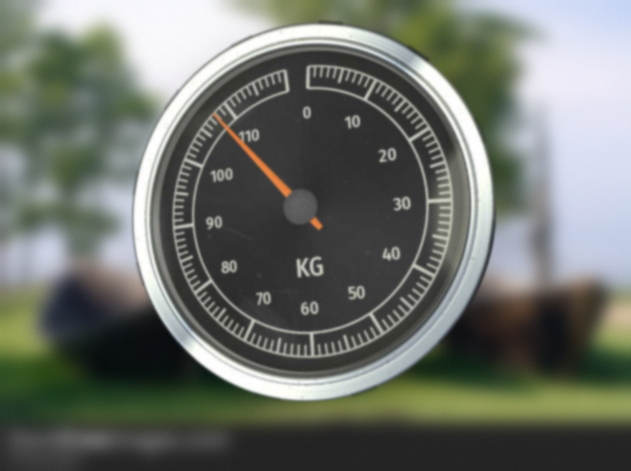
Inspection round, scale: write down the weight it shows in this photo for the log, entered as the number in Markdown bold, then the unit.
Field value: **108** kg
